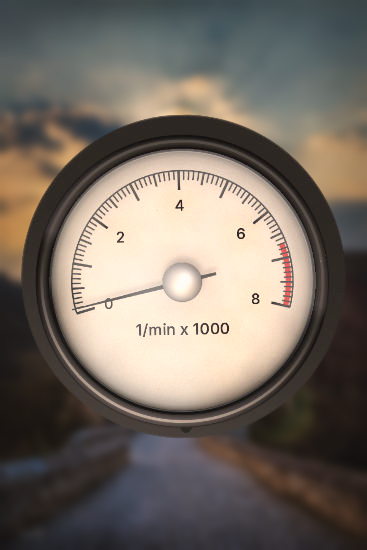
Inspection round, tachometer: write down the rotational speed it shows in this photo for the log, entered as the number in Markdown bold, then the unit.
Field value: **100** rpm
